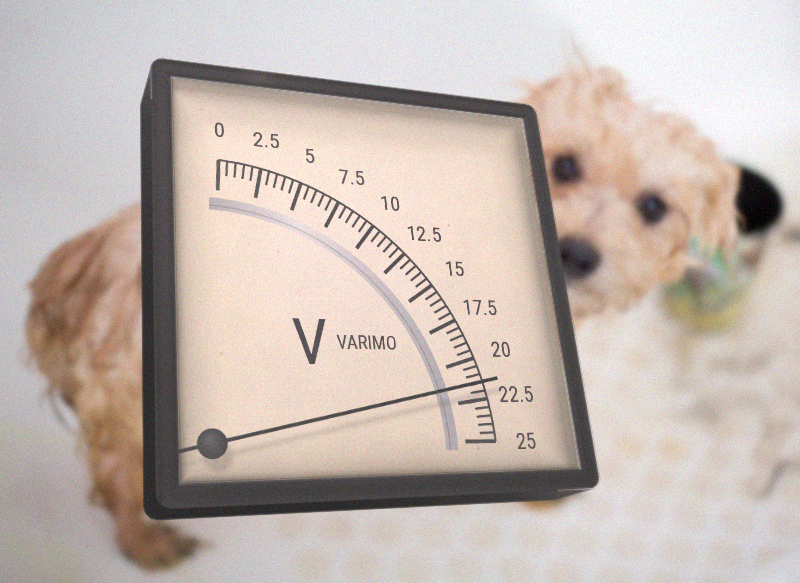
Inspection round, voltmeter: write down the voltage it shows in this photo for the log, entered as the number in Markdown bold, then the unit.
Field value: **21.5** V
